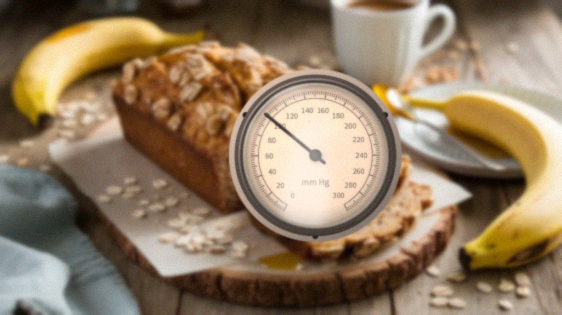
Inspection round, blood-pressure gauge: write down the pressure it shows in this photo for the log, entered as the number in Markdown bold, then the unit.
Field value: **100** mmHg
